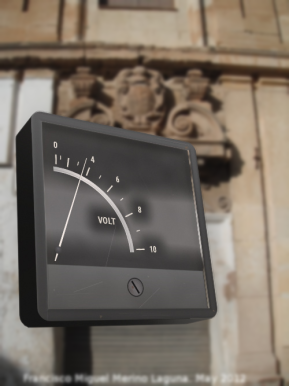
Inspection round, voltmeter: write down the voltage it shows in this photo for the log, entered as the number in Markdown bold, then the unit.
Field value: **3.5** V
